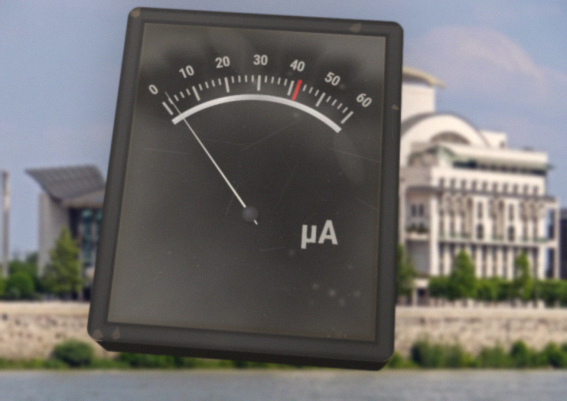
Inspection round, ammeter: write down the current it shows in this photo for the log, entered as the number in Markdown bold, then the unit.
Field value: **2** µA
